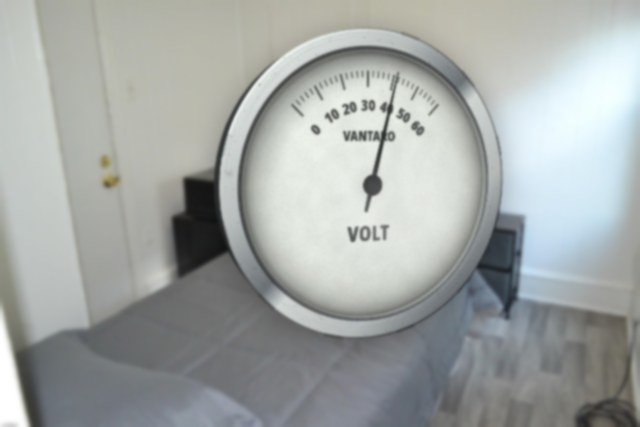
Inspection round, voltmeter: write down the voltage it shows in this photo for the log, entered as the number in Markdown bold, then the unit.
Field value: **40** V
